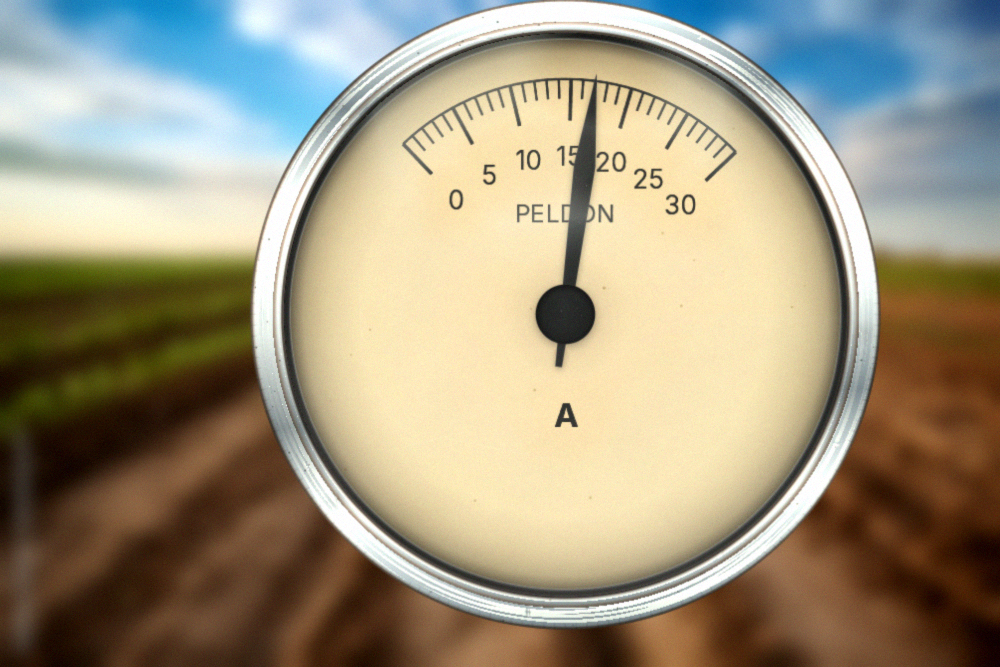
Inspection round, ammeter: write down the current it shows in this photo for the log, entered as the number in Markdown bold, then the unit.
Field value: **17** A
